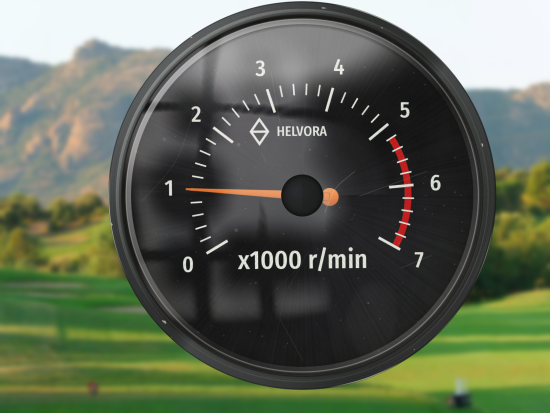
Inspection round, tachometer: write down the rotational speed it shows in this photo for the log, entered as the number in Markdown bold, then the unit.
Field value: **1000** rpm
